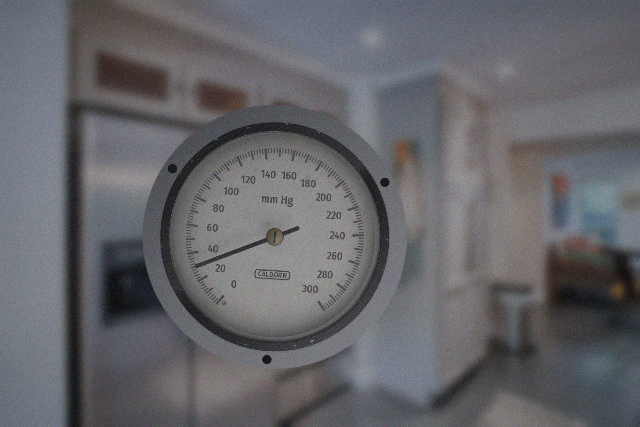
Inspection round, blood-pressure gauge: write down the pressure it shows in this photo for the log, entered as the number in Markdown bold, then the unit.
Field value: **30** mmHg
